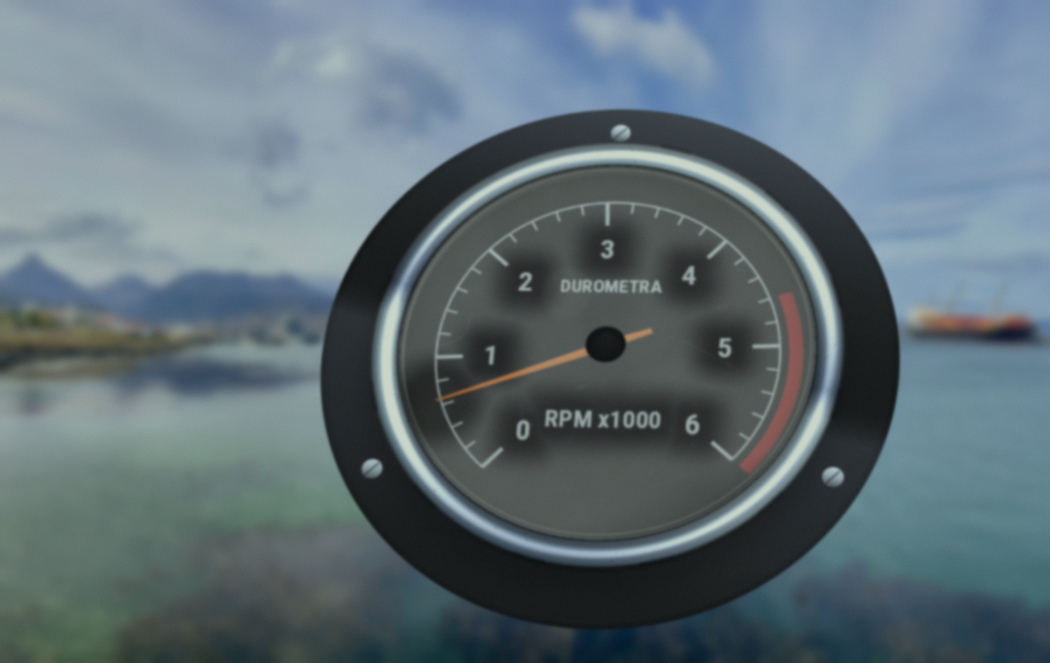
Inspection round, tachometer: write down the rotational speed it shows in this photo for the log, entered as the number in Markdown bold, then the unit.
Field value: **600** rpm
